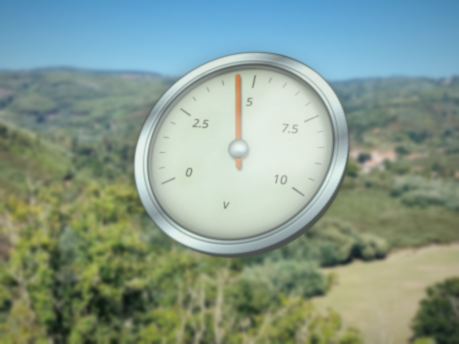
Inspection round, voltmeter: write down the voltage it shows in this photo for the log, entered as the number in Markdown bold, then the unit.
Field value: **4.5** V
